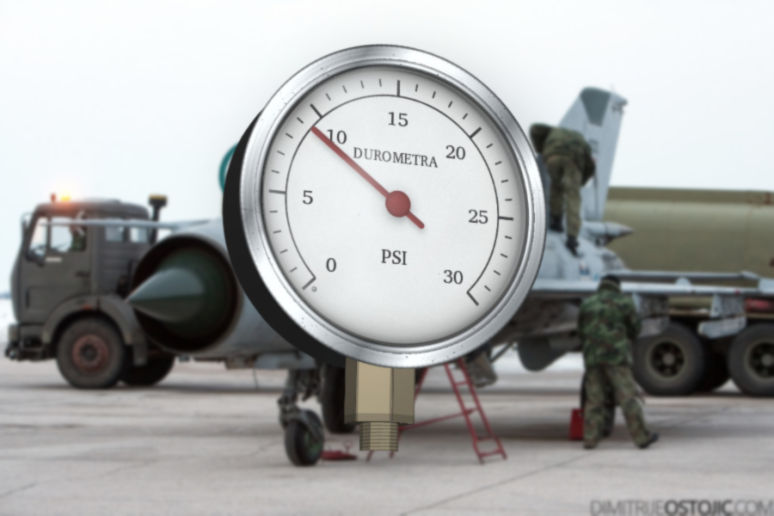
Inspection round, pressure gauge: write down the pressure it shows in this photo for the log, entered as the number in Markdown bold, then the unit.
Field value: **9** psi
